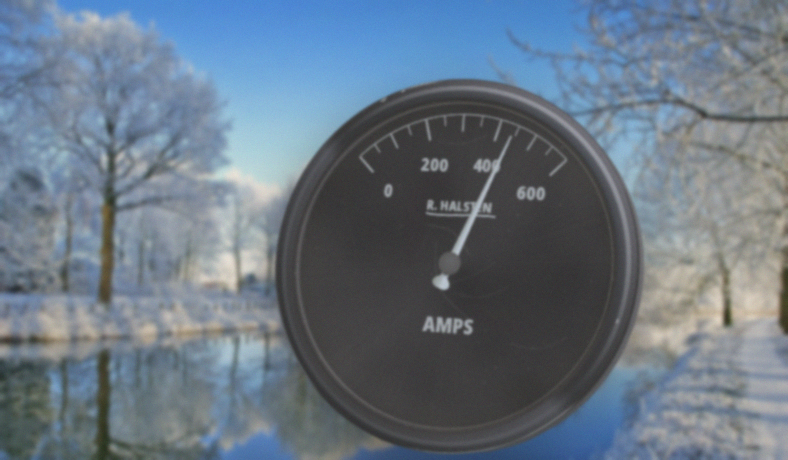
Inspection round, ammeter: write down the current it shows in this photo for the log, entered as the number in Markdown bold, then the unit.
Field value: **450** A
